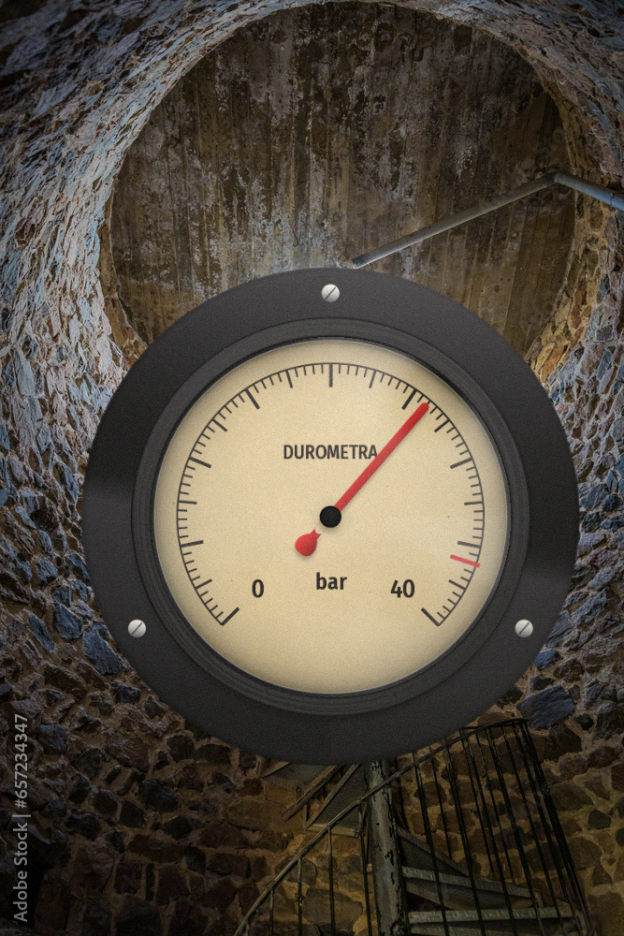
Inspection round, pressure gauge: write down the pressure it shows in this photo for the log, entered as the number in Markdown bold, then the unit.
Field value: **26** bar
